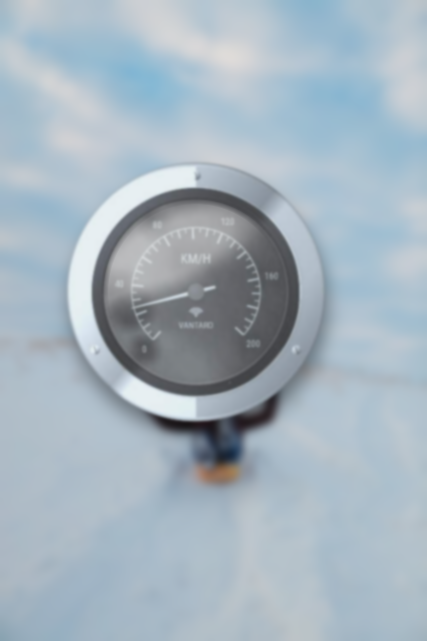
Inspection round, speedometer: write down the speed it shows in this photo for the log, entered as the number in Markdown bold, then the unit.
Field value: **25** km/h
